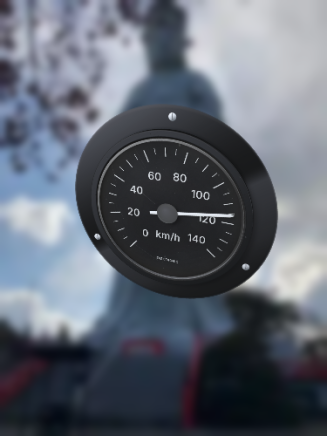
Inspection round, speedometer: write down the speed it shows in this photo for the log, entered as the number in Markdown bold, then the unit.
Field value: **115** km/h
